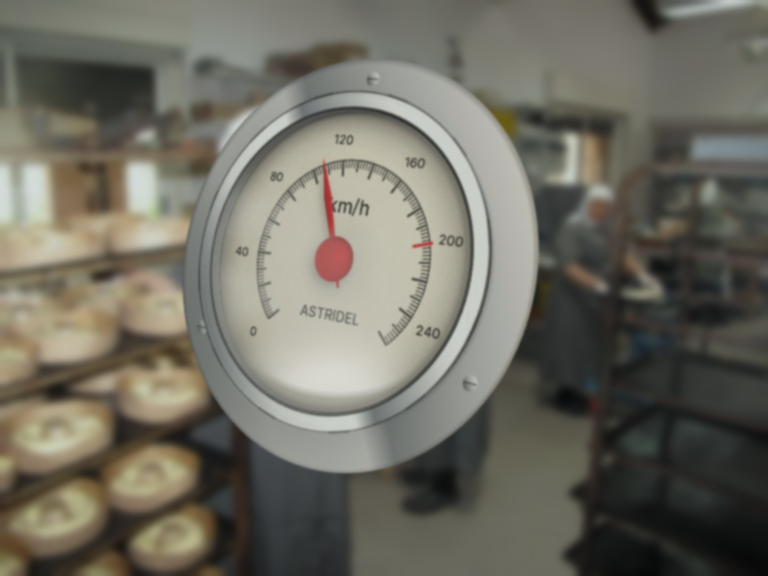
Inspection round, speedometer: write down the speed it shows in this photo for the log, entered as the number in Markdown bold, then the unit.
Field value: **110** km/h
